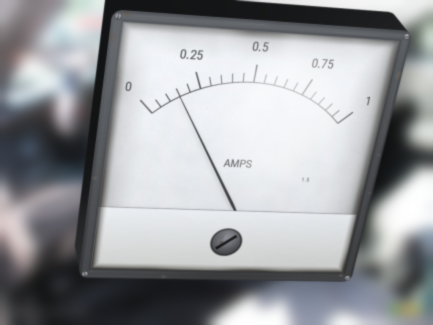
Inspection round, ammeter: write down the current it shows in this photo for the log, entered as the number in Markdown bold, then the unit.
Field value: **0.15** A
